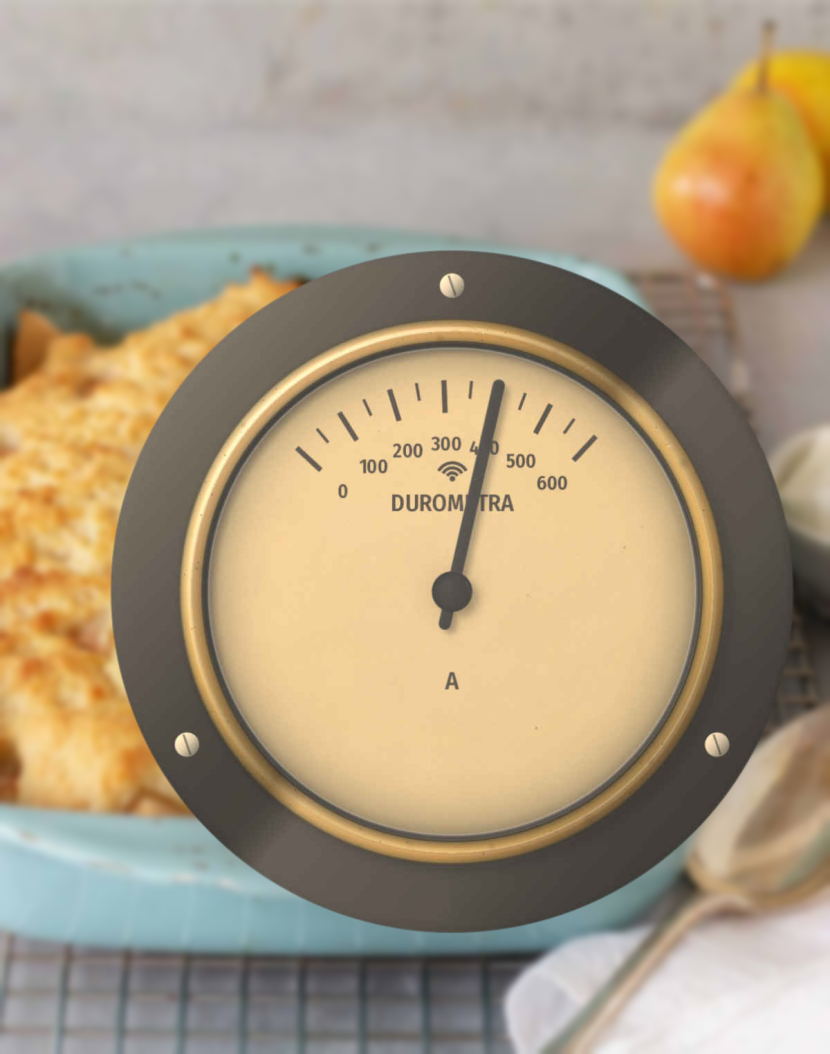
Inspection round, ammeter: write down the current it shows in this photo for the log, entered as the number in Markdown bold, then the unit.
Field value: **400** A
